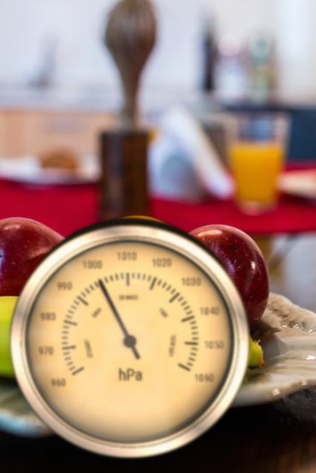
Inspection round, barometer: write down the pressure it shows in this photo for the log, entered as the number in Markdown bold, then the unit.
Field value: **1000** hPa
